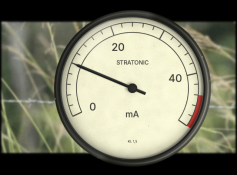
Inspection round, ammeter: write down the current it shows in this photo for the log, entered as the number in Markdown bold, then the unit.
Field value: **10** mA
